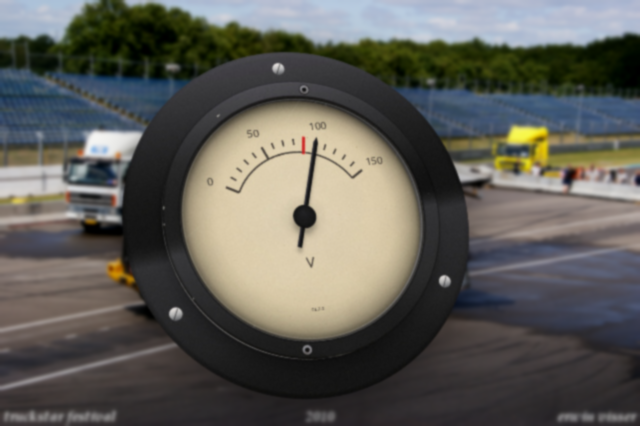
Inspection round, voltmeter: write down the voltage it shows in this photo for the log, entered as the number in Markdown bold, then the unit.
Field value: **100** V
